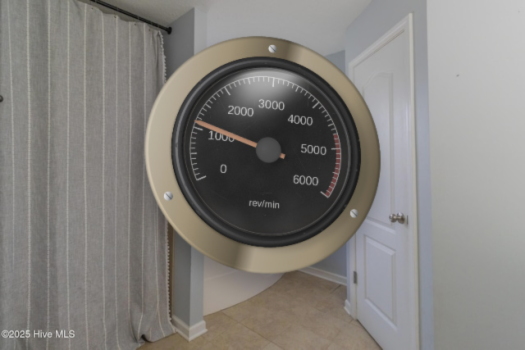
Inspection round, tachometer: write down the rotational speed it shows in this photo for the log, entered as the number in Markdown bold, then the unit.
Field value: **1100** rpm
